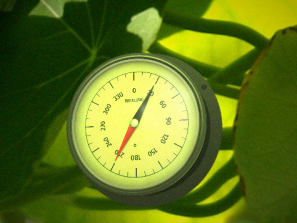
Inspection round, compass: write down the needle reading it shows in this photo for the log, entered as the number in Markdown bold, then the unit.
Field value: **210** °
